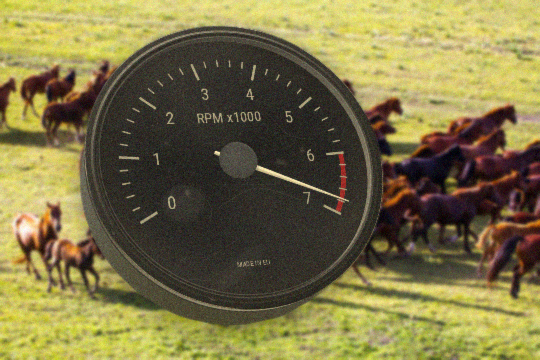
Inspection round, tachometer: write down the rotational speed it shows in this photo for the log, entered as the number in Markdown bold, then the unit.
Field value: **6800** rpm
